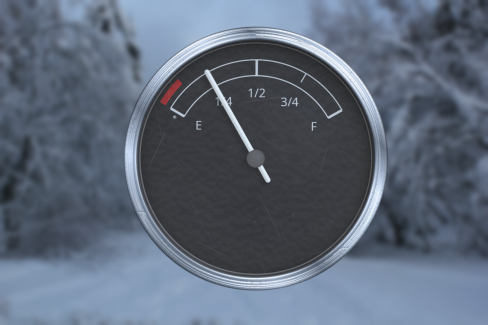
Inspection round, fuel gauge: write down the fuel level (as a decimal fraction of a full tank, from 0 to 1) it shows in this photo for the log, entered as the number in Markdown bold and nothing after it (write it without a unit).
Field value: **0.25**
